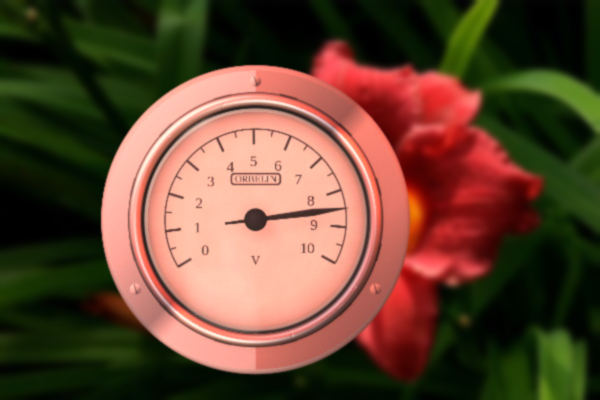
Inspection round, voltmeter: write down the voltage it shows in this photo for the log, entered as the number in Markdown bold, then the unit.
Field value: **8.5** V
